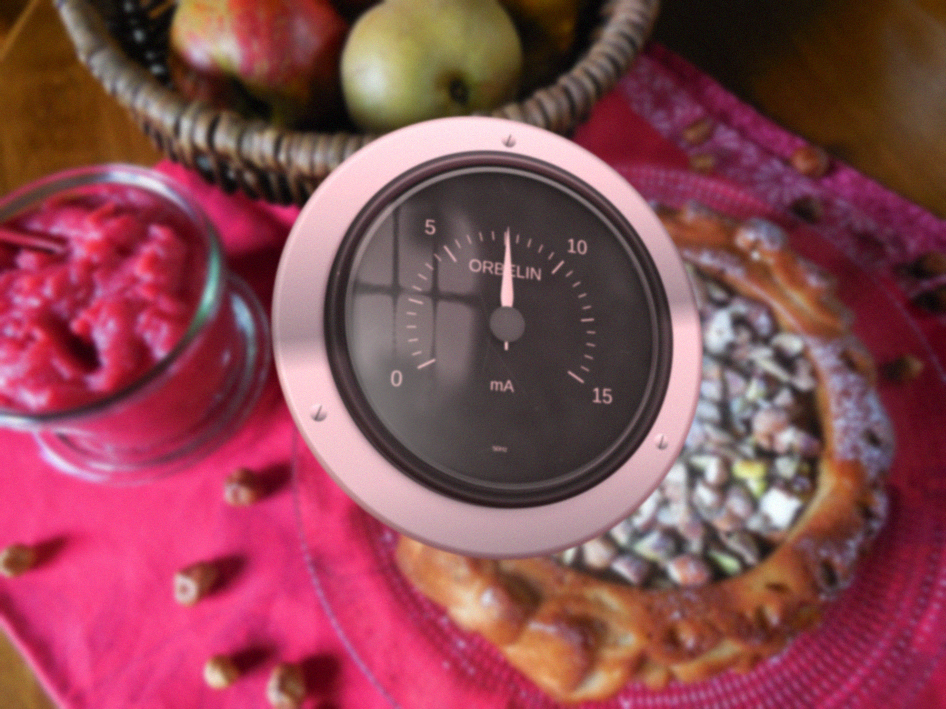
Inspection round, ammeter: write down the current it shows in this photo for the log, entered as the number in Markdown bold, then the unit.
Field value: **7.5** mA
